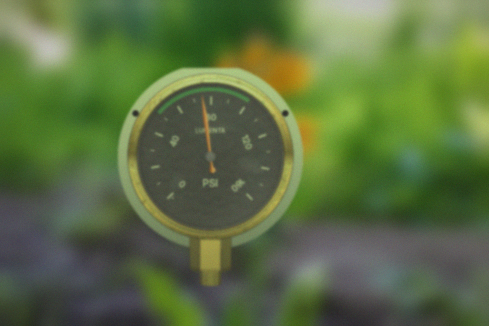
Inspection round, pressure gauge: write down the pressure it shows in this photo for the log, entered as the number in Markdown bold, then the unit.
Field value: **75** psi
